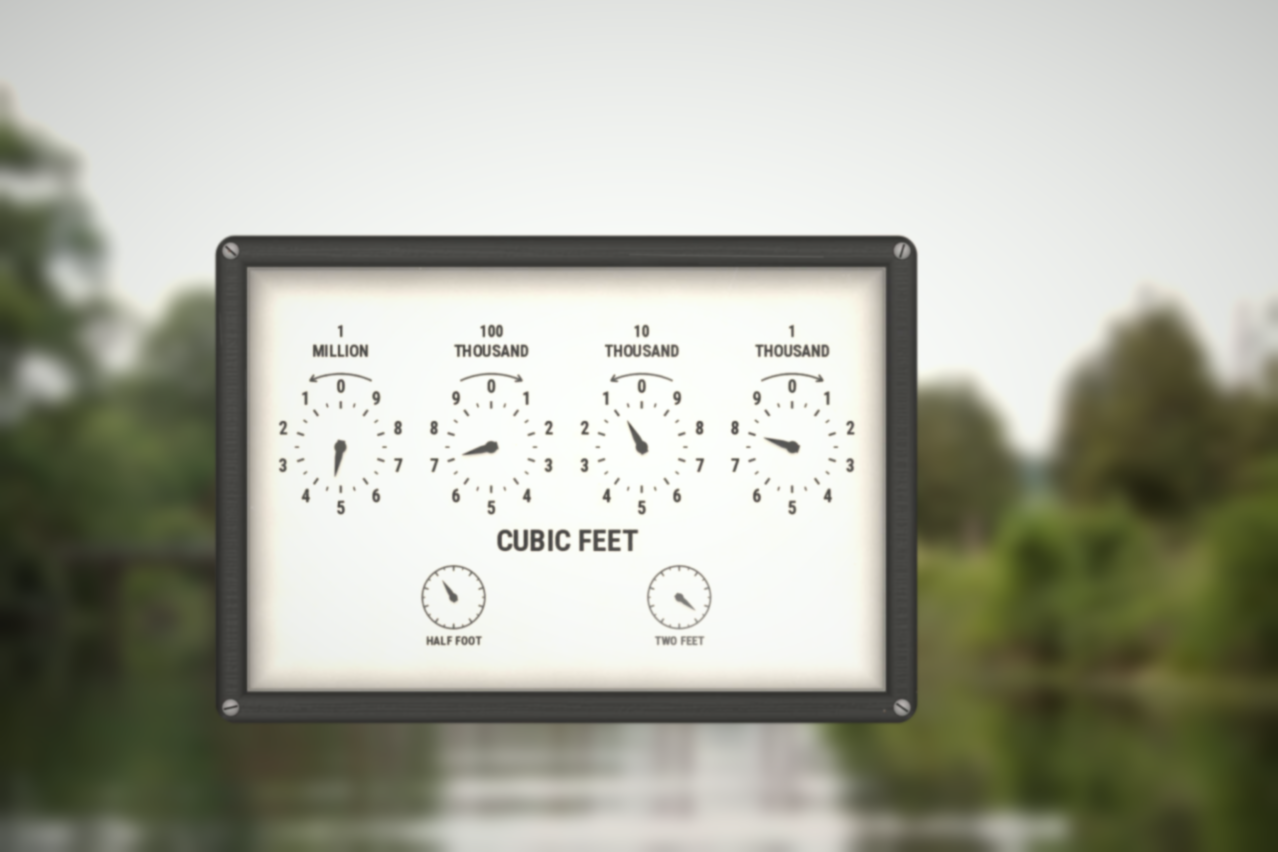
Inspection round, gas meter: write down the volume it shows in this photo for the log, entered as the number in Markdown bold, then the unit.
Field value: **470800** ft³
